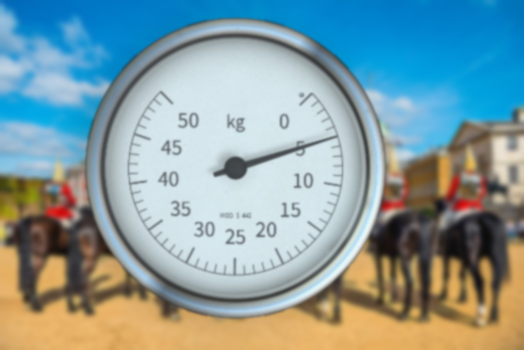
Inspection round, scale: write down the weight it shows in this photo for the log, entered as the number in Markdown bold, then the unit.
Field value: **5** kg
